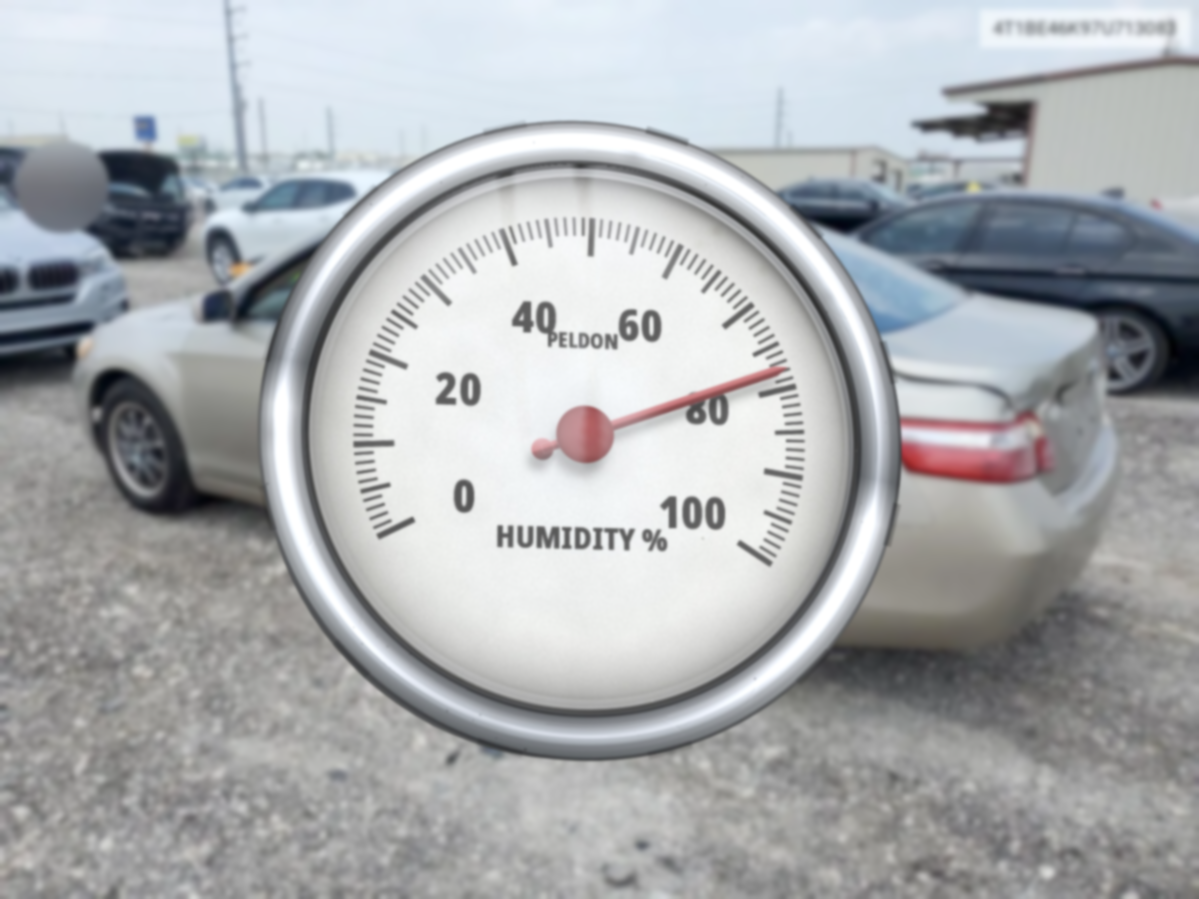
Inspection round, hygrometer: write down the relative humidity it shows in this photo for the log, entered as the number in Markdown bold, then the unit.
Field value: **78** %
